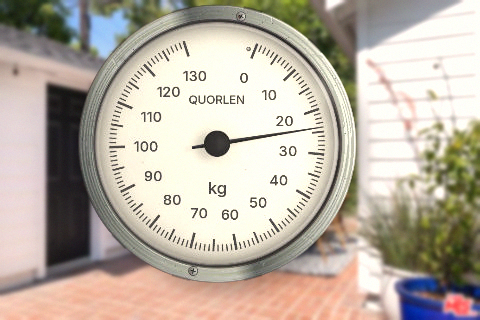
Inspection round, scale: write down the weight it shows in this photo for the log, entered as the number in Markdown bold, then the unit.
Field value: **24** kg
